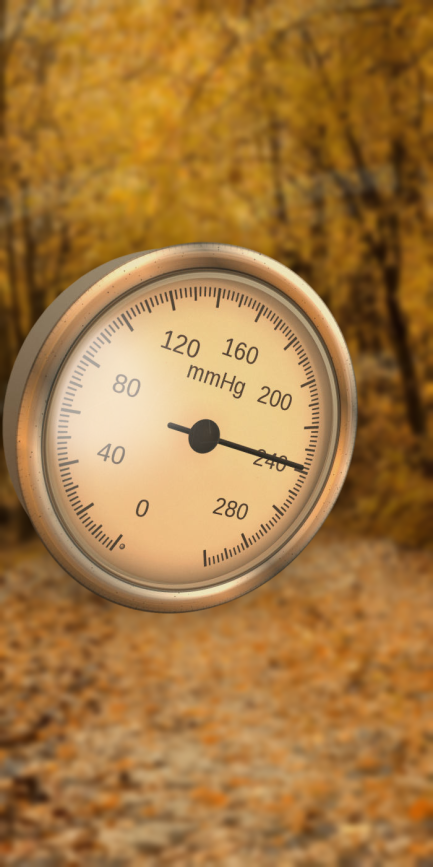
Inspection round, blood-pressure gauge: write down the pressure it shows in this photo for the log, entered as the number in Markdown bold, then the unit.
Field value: **238** mmHg
